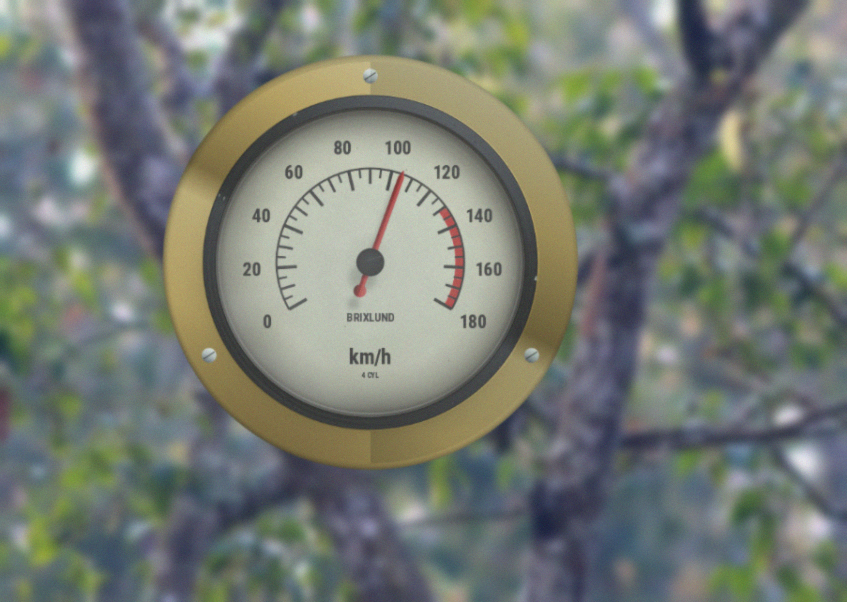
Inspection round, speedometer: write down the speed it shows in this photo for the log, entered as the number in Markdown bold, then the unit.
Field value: **105** km/h
